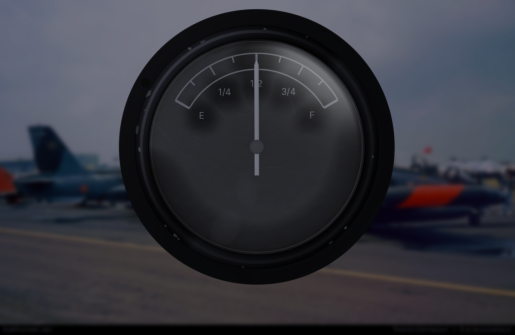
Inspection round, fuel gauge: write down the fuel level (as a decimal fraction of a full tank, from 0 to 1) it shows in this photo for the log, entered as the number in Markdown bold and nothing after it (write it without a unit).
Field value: **0.5**
